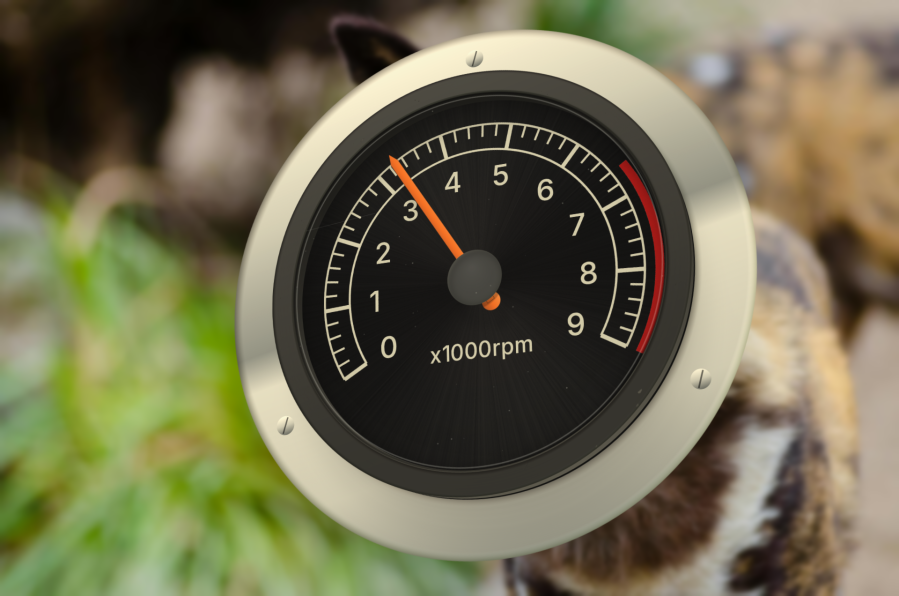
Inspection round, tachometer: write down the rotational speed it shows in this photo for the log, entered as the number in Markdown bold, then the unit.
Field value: **3300** rpm
